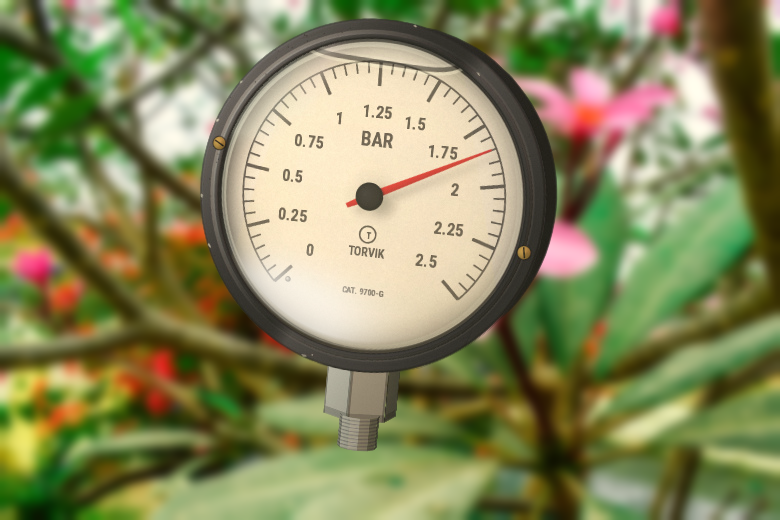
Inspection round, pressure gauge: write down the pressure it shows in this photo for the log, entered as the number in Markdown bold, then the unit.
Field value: **1.85** bar
